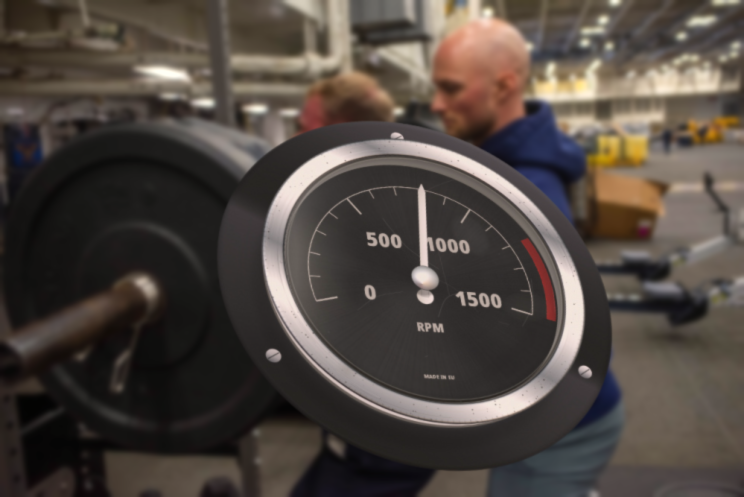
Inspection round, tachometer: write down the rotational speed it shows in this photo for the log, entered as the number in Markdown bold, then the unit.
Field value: **800** rpm
